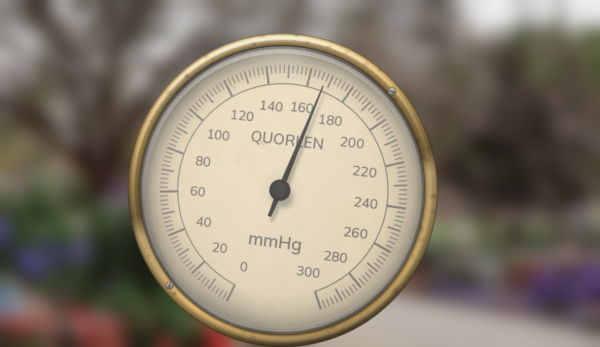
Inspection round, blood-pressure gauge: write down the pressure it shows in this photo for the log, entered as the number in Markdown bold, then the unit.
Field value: **168** mmHg
